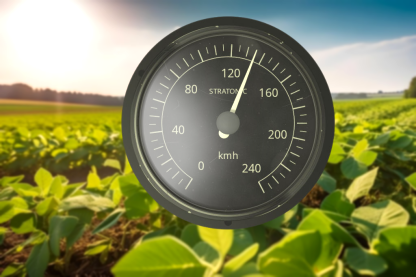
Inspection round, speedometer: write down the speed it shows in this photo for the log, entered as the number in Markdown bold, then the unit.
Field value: **135** km/h
